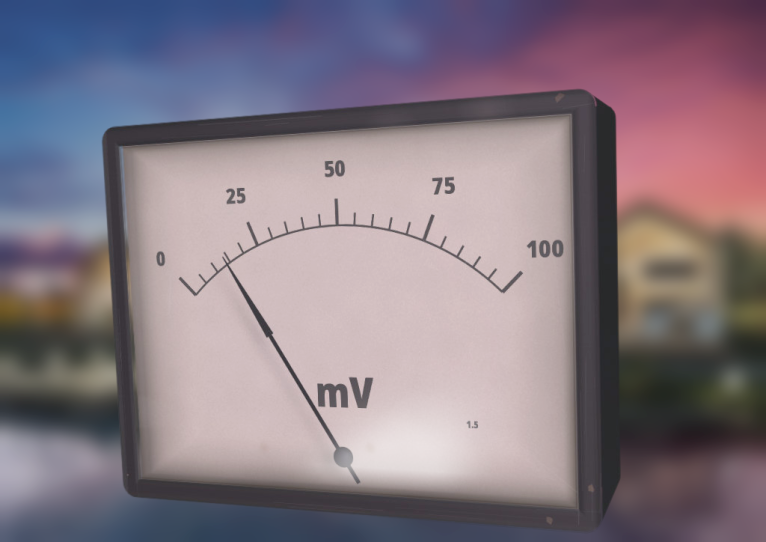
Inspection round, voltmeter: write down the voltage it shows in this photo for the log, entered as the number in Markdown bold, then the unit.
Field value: **15** mV
